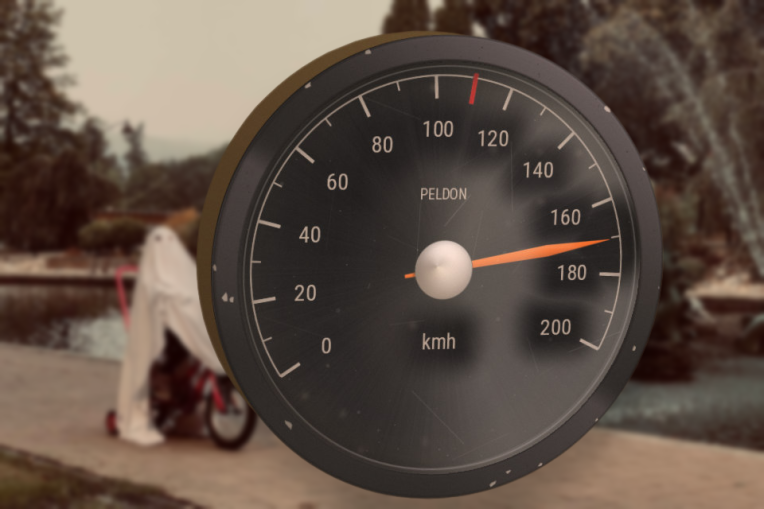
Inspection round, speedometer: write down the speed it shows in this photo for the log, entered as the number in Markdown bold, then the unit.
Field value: **170** km/h
